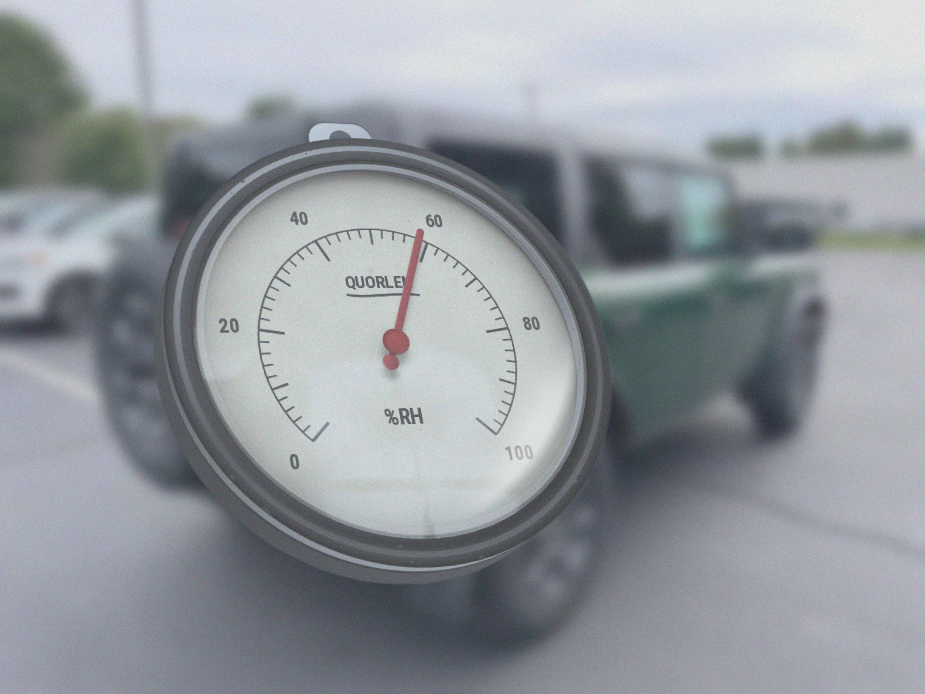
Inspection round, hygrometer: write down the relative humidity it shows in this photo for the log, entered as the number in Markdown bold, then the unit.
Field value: **58** %
